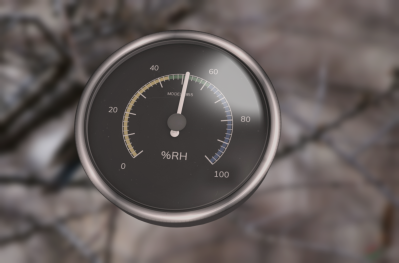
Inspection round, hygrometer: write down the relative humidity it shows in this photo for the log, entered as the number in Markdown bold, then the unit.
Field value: **52** %
